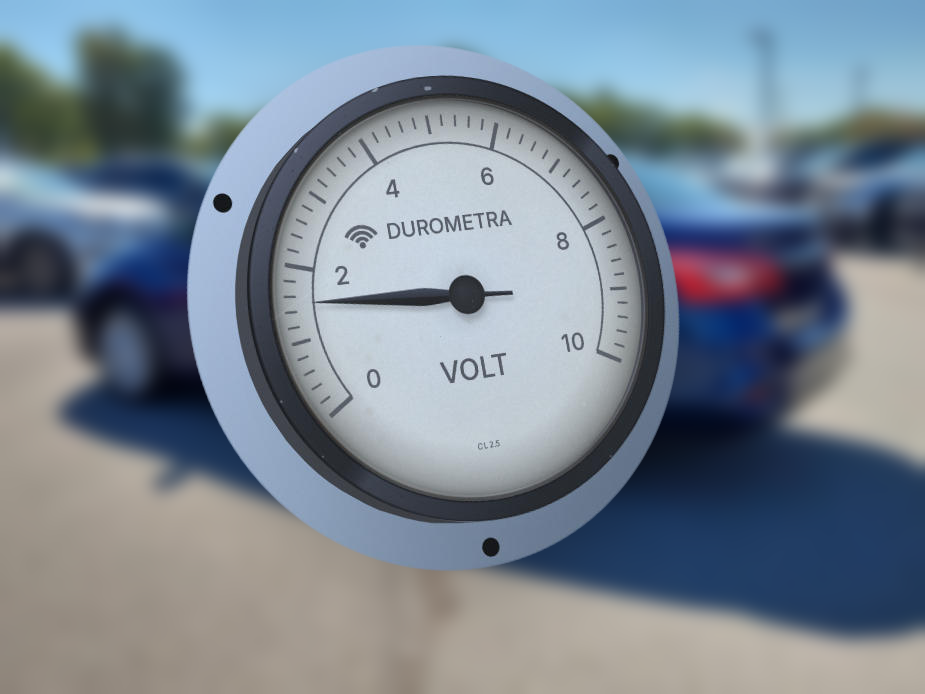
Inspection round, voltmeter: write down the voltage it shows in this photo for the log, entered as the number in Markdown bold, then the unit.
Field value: **1.5** V
